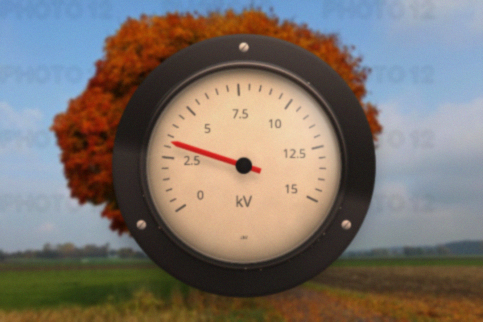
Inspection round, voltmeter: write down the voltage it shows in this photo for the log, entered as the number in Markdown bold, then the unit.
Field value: **3.25** kV
